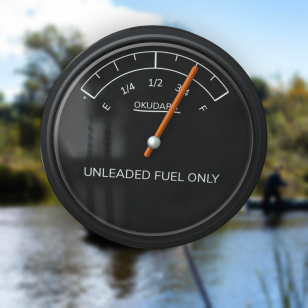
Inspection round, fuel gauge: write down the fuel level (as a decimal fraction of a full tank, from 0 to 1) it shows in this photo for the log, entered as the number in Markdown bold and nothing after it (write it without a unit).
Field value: **0.75**
